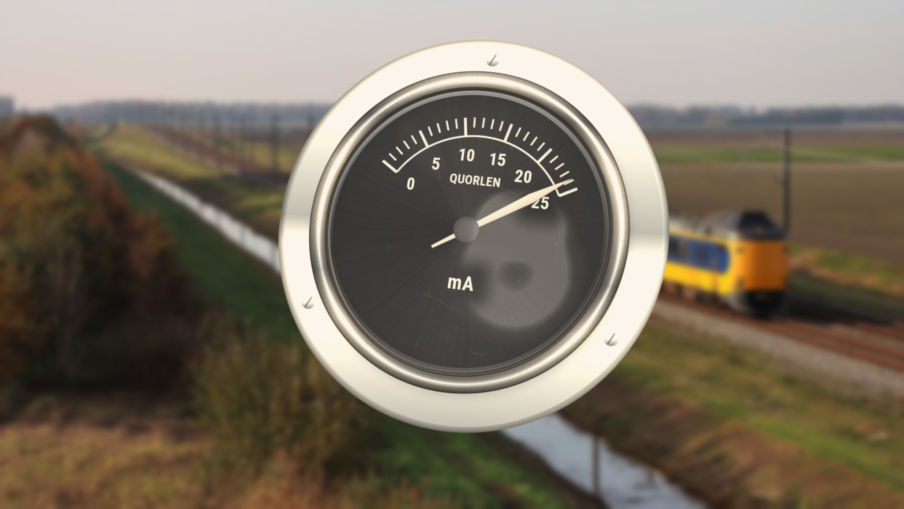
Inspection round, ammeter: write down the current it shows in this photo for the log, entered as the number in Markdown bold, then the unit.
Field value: **24** mA
